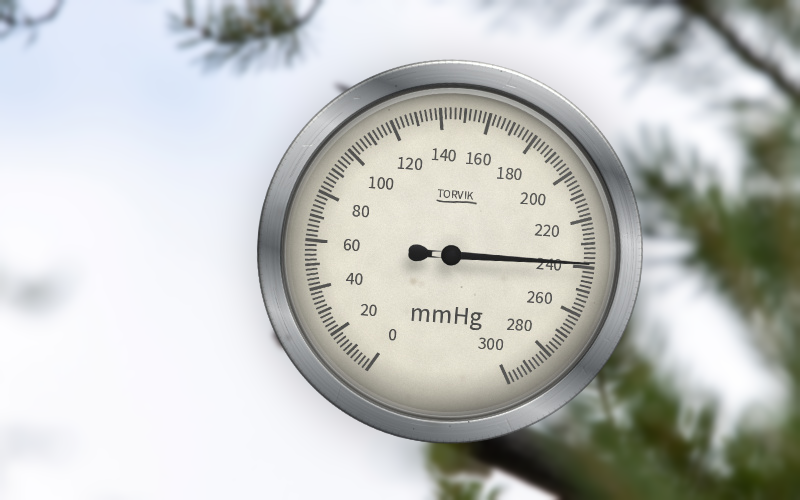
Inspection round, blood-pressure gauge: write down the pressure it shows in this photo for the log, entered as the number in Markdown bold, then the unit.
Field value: **238** mmHg
